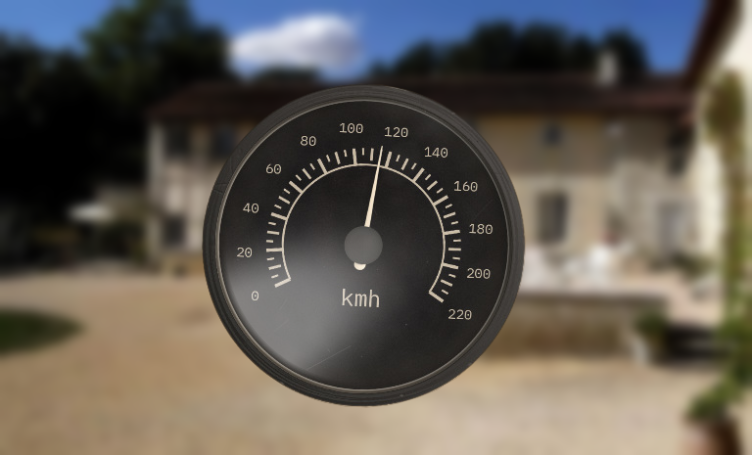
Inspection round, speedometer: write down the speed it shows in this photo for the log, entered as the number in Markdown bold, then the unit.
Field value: **115** km/h
